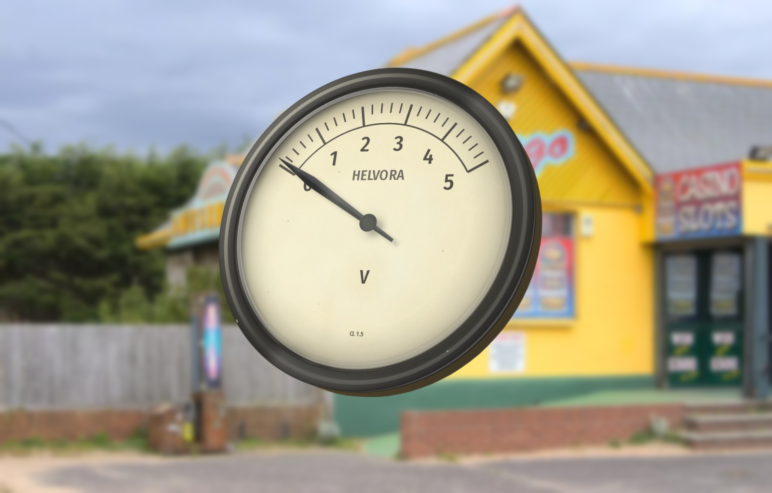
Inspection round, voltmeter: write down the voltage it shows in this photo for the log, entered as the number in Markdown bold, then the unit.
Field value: **0.1** V
